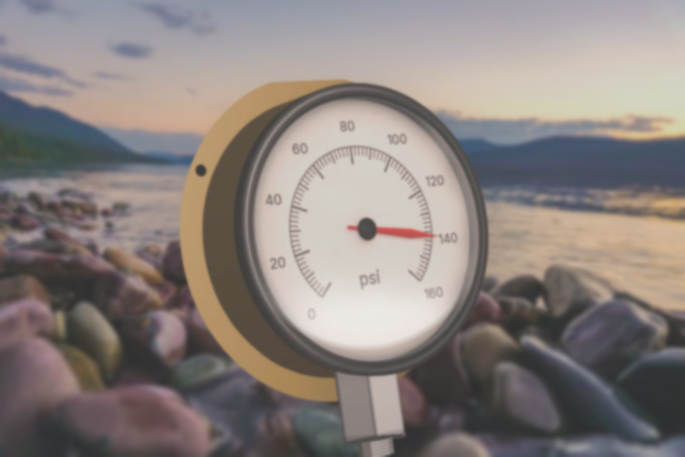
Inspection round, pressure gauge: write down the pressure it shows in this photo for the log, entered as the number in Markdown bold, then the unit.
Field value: **140** psi
